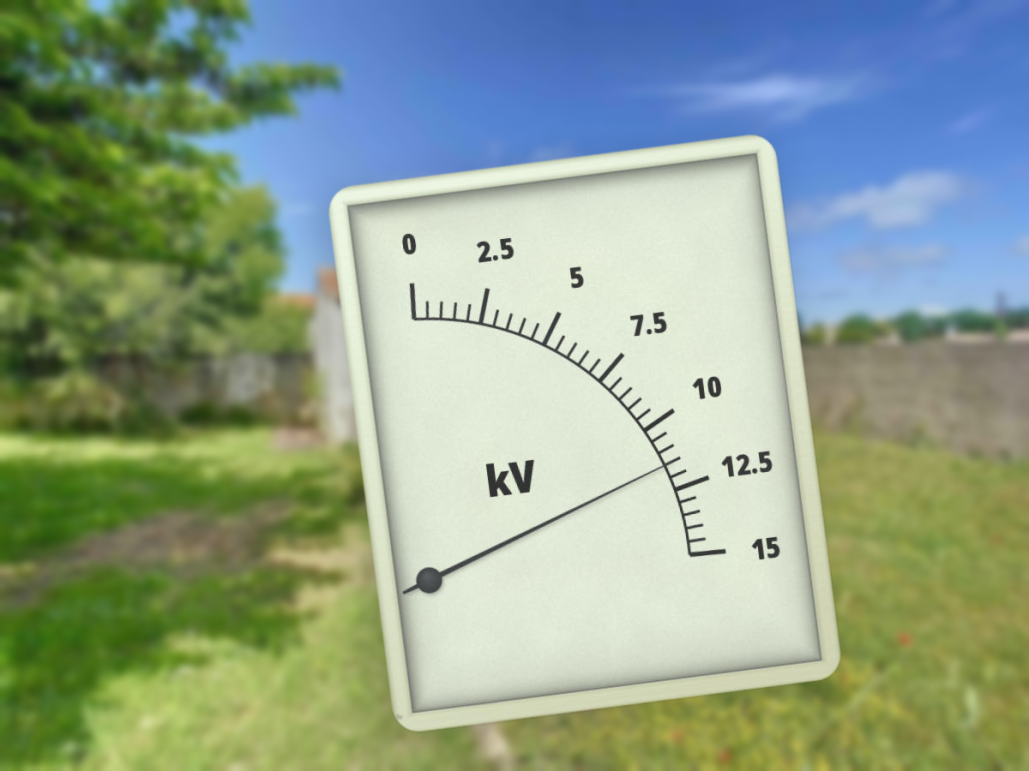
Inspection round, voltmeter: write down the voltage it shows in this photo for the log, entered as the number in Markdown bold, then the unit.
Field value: **11.5** kV
